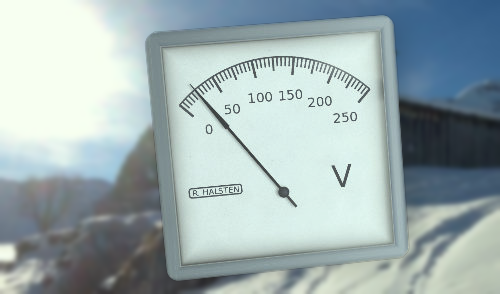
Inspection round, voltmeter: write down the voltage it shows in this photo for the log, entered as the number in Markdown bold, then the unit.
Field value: **25** V
